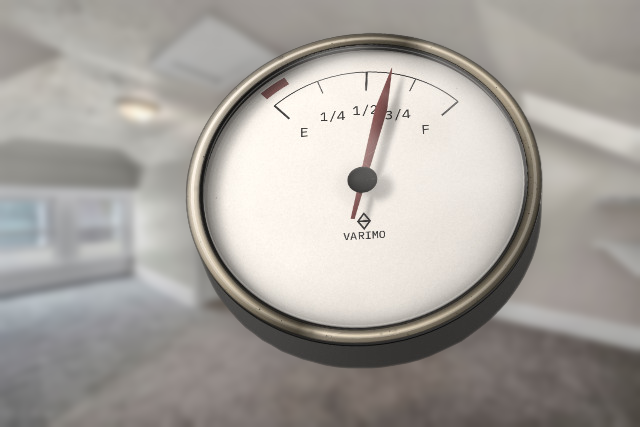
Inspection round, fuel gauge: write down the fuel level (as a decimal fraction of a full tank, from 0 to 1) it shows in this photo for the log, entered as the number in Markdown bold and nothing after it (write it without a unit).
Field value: **0.625**
